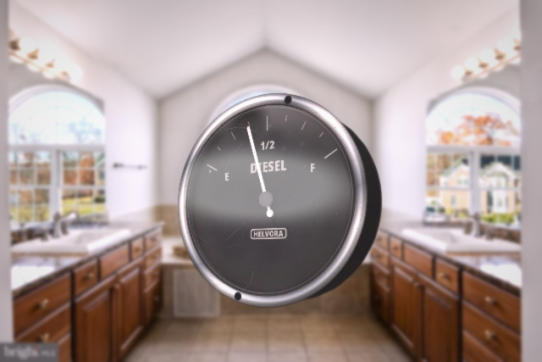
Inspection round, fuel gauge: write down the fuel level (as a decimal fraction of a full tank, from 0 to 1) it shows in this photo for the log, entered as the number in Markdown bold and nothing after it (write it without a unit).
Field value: **0.375**
